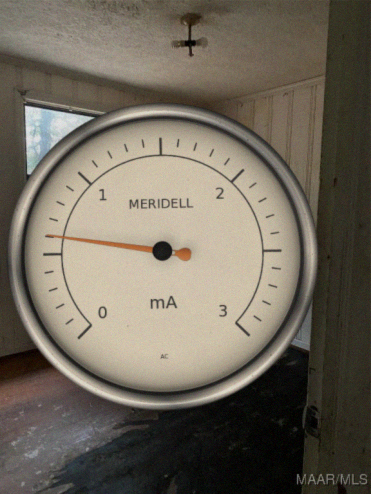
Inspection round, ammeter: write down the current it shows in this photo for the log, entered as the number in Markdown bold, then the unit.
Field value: **0.6** mA
